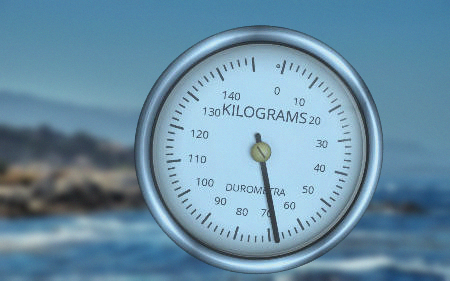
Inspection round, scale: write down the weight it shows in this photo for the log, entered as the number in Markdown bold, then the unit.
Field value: **68** kg
